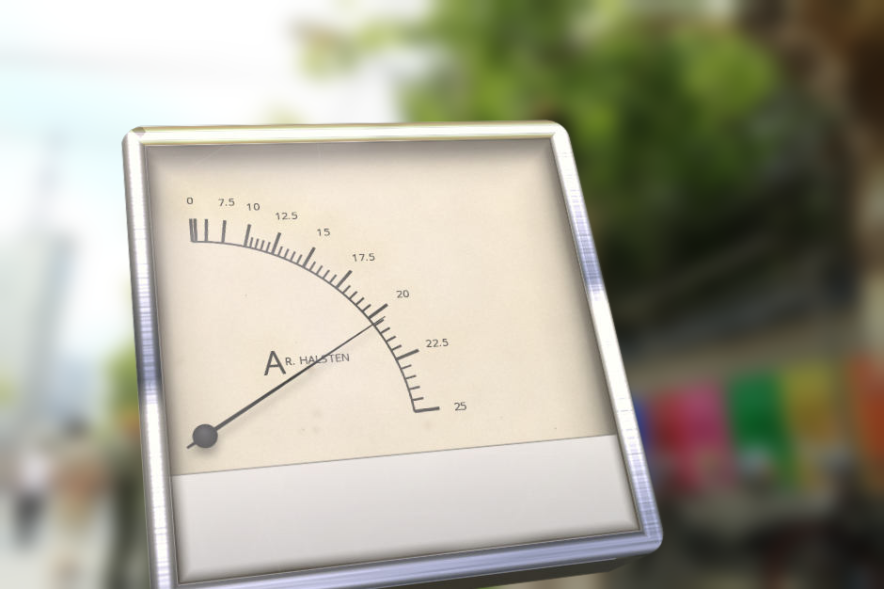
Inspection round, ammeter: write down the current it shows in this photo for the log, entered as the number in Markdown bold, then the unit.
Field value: **20.5** A
